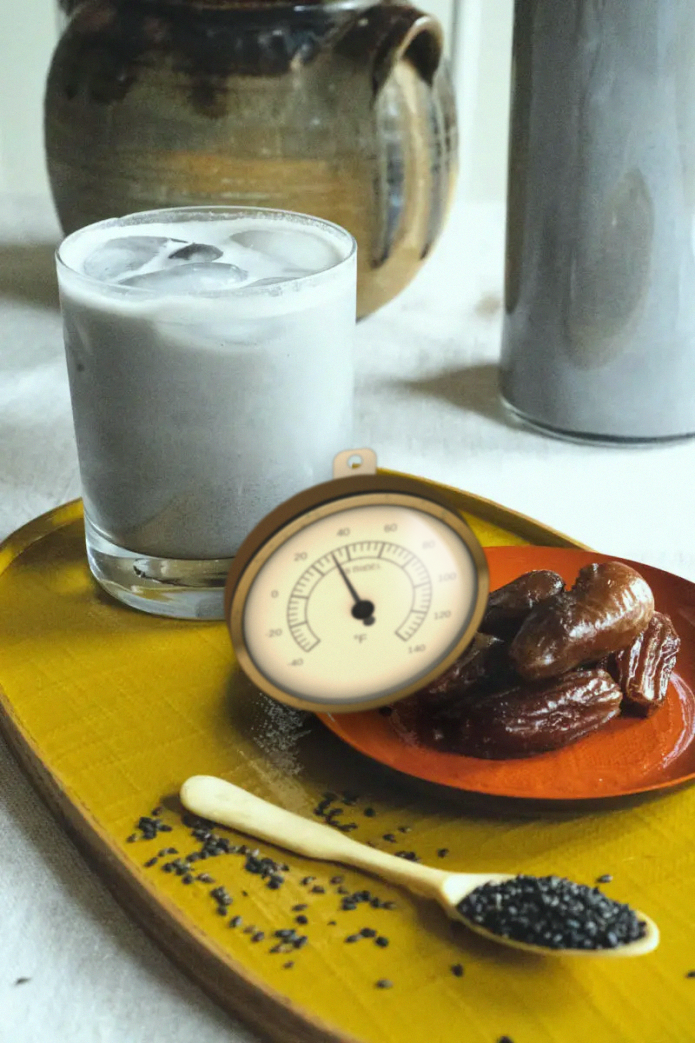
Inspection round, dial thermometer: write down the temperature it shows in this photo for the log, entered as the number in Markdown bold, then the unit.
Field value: **32** °F
